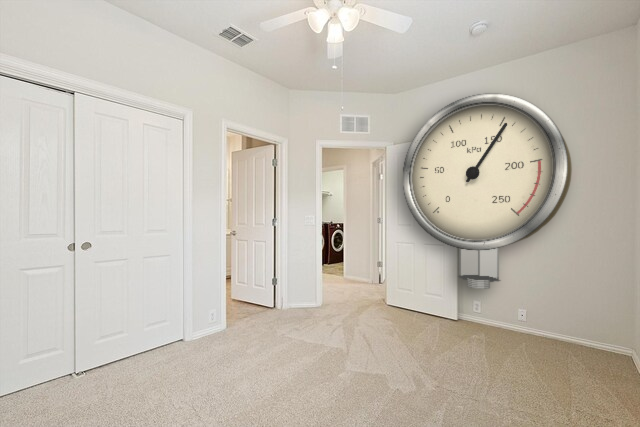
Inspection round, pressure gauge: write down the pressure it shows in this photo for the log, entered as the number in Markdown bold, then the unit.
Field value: **155** kPa
